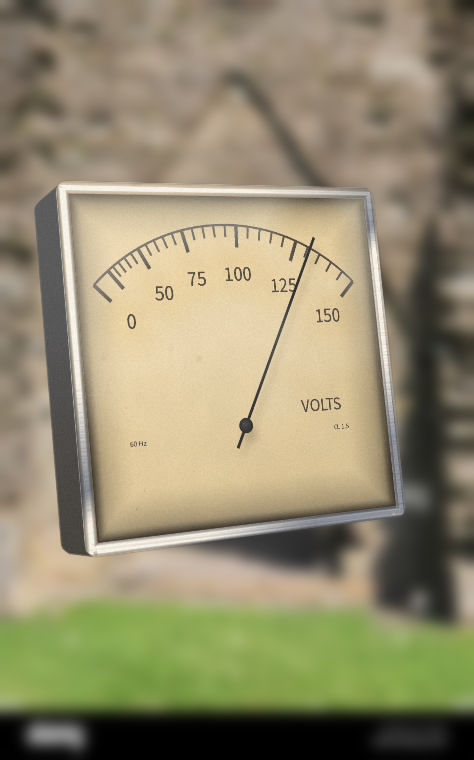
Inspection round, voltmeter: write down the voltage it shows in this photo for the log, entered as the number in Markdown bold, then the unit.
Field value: **130** V
